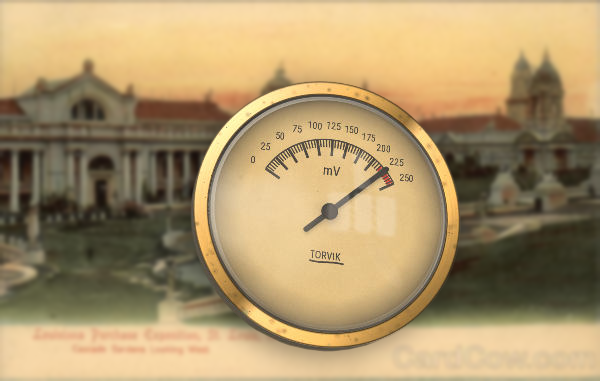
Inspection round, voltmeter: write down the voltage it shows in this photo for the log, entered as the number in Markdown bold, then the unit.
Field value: **225** mV
